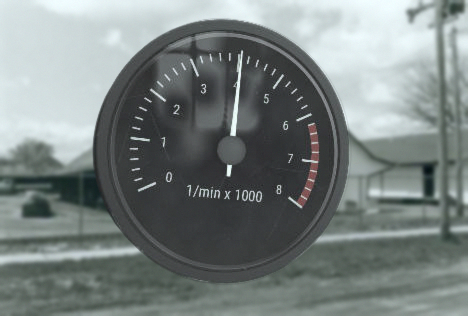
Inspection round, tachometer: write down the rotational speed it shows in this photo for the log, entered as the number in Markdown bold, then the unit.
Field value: **4000** rpm
